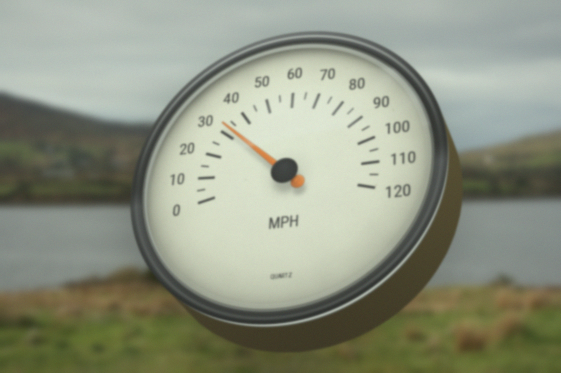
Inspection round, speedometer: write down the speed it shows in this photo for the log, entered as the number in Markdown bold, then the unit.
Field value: **32.5** mph
